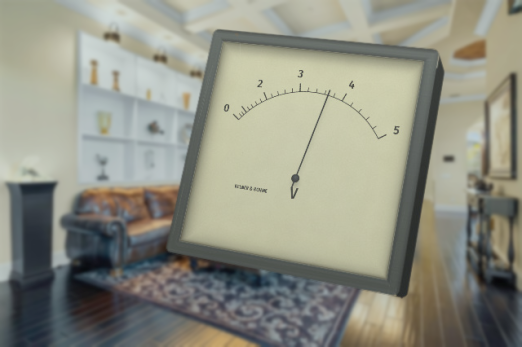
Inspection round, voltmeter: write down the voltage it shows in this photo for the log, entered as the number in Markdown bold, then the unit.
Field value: **3.7** V
